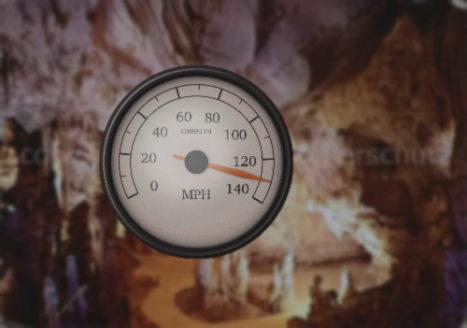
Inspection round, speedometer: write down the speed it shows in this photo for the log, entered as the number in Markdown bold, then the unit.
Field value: **130** mph
